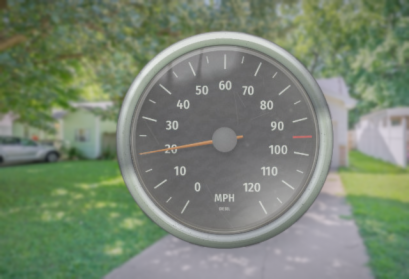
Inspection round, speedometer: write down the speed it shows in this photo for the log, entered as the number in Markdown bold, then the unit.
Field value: **20** mph
